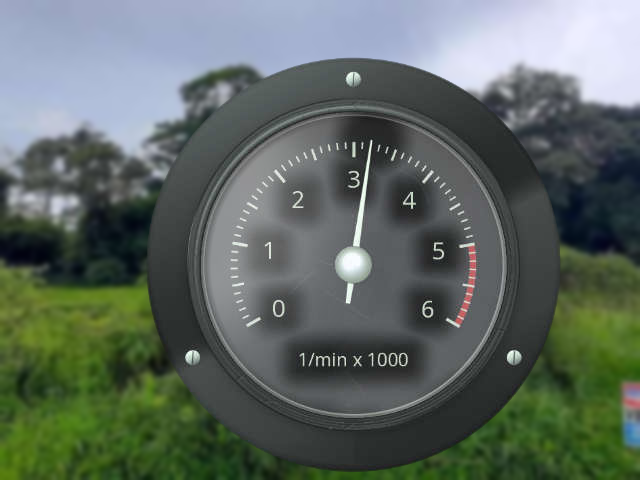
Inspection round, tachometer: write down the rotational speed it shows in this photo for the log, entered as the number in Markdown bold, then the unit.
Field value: **3200** rpm
